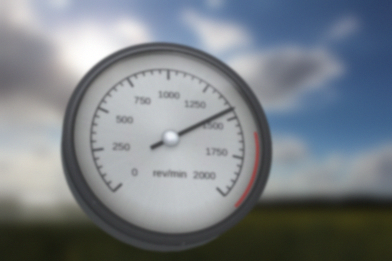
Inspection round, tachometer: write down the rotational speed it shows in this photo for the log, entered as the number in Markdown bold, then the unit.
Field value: **1450** rpm
